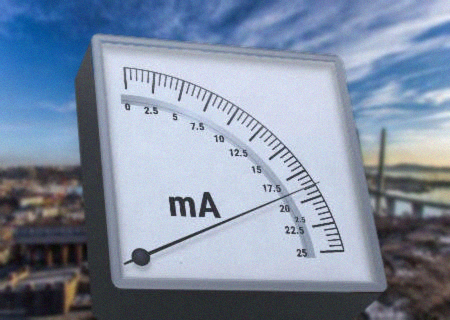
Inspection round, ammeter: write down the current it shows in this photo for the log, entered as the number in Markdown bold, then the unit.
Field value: **19** mA
